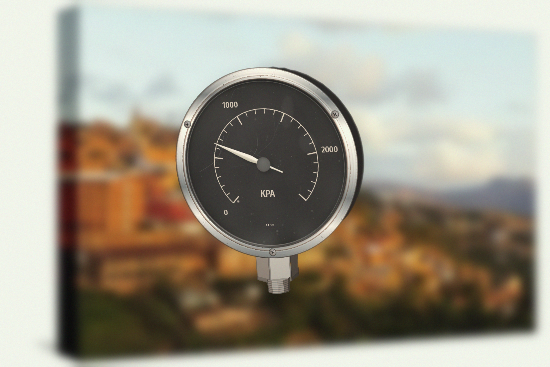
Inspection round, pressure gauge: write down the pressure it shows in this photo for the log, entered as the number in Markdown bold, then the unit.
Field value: **650** kPa
